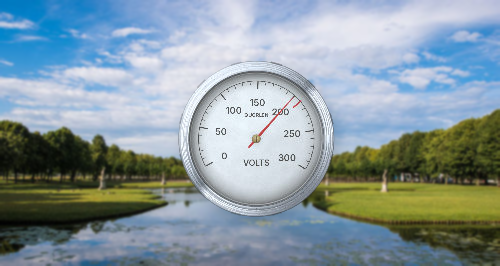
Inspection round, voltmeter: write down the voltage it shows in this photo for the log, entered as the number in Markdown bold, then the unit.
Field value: **200** V
